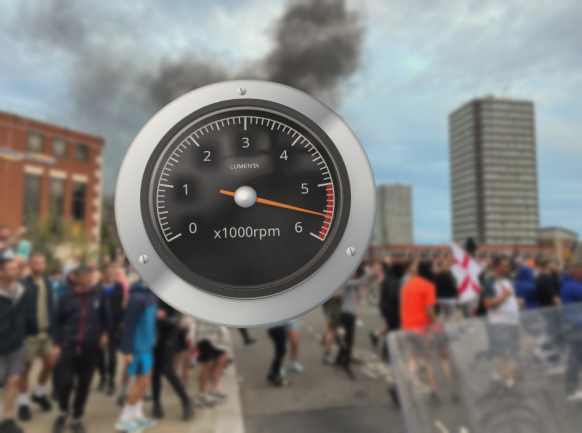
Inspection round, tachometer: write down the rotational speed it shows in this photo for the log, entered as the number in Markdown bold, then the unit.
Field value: **5600** rpm
